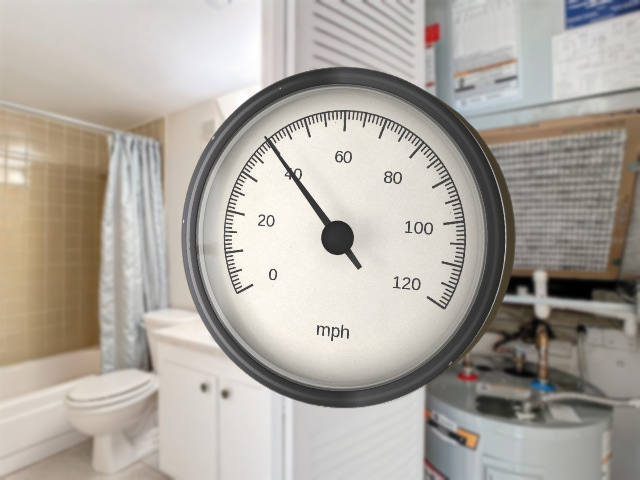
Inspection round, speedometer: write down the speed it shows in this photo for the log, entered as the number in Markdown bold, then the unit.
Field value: **40** mph
